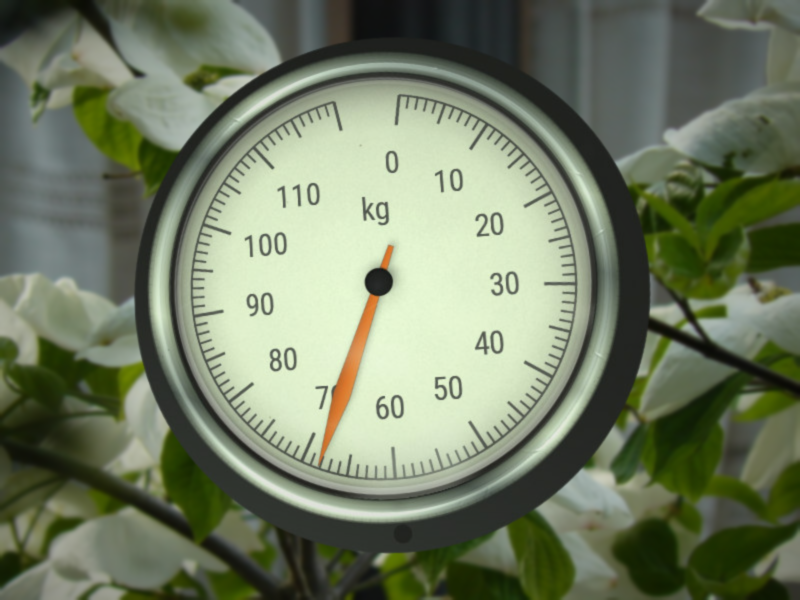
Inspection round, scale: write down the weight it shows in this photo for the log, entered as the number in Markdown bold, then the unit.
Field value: **68** kg
